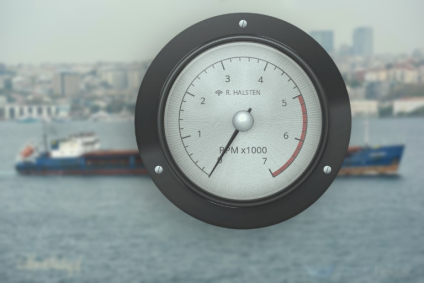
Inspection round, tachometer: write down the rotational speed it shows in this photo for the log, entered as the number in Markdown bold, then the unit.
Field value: **0** rpm
